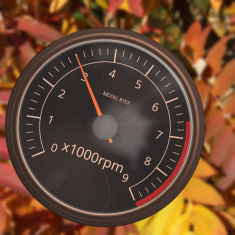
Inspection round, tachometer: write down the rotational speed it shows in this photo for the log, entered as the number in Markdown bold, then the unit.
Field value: **3000** rpm
